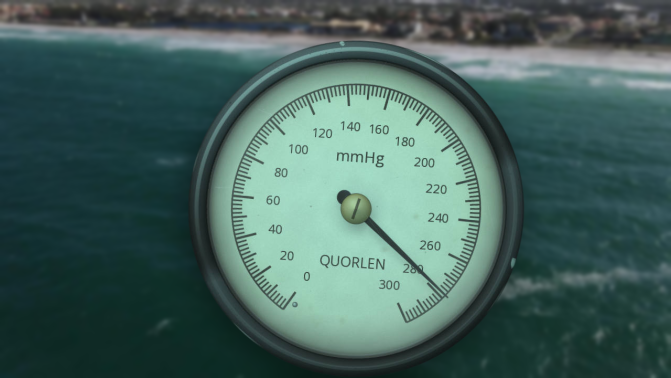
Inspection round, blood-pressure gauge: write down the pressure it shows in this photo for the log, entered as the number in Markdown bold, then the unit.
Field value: **278** mmHg
